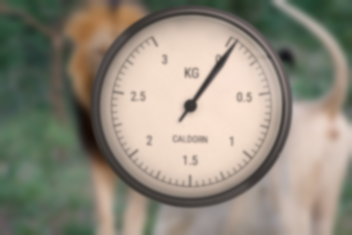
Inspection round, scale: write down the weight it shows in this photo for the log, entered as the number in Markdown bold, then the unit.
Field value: **0.05** kg
